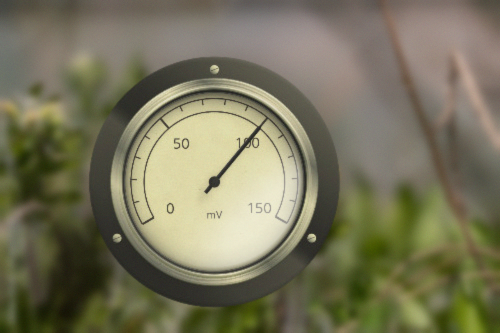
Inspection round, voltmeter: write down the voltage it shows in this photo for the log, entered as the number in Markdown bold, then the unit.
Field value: **100** mV
